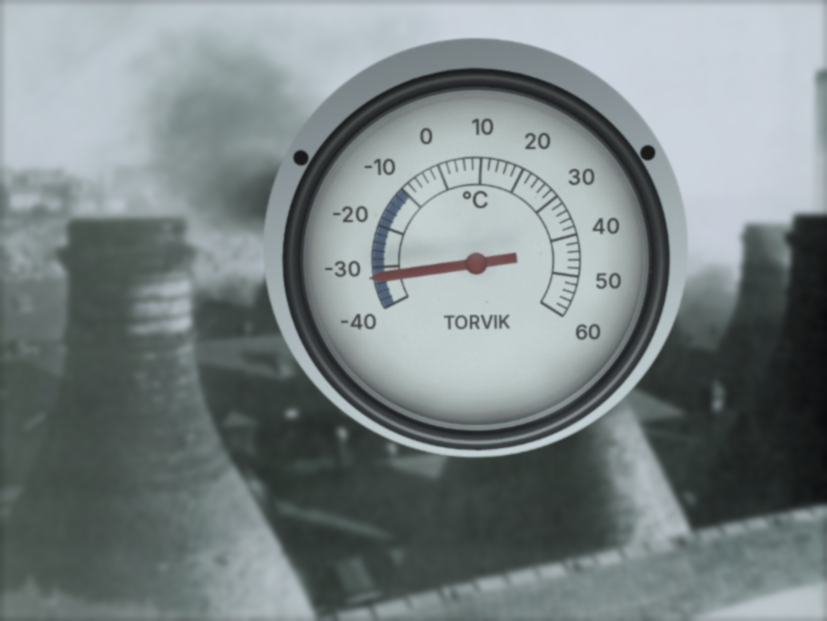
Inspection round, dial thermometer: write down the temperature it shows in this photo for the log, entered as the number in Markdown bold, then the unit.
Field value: **-32** °C
